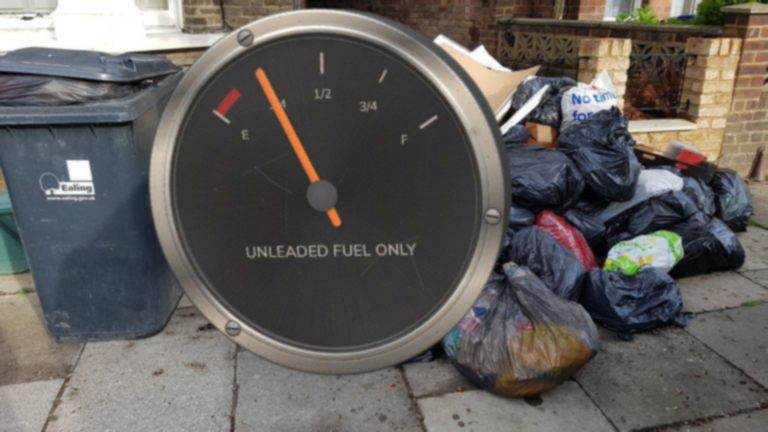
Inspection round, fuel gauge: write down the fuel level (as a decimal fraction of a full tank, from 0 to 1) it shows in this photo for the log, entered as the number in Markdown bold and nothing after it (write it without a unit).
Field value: **0.25**
